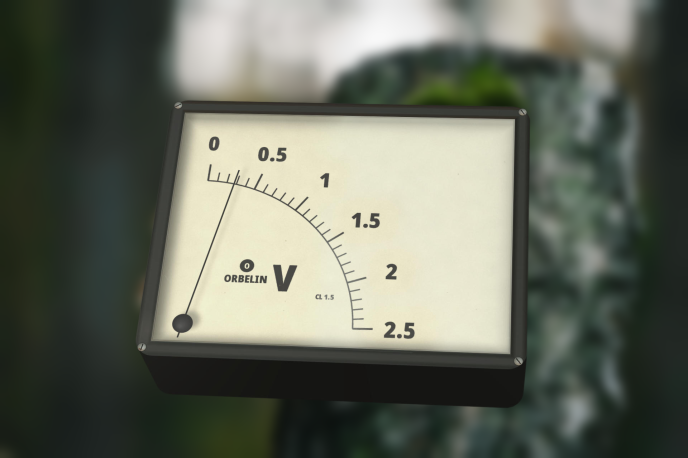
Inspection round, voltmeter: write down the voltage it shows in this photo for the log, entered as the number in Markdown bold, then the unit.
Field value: **0.3** V
